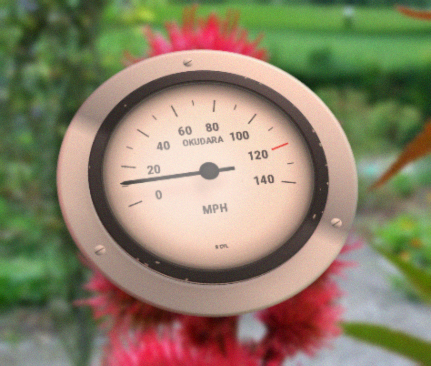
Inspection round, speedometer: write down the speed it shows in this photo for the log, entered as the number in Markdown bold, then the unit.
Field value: **10** mph
